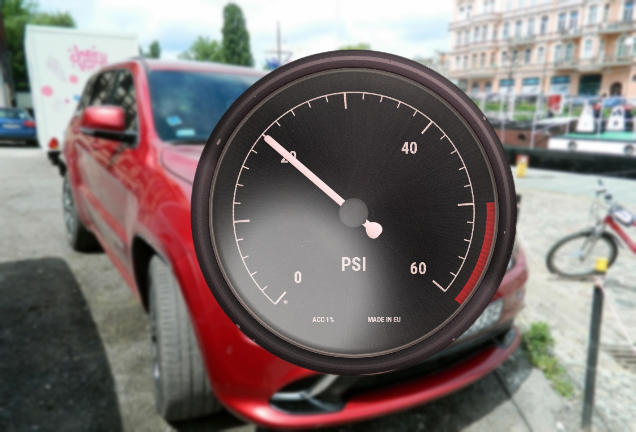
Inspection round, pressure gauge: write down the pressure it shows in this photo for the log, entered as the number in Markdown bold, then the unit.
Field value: **20** psi
